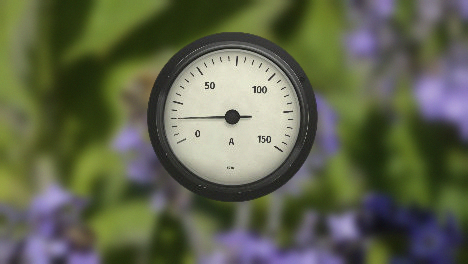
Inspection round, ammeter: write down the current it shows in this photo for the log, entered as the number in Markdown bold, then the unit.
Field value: **15** A
